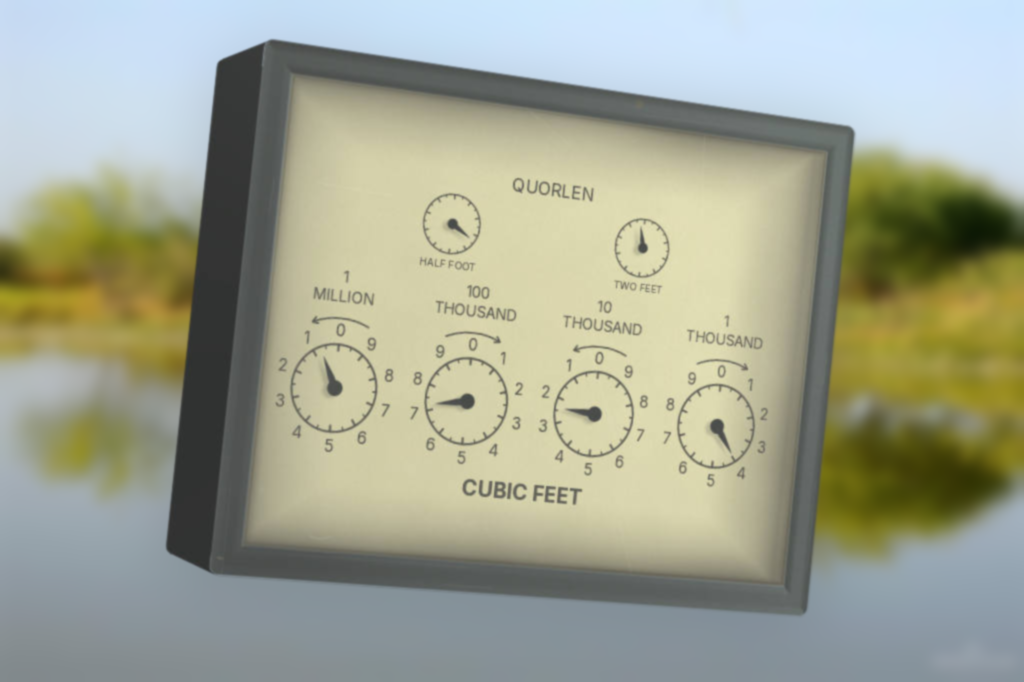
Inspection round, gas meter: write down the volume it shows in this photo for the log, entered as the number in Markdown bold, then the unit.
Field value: **72400** ft³
